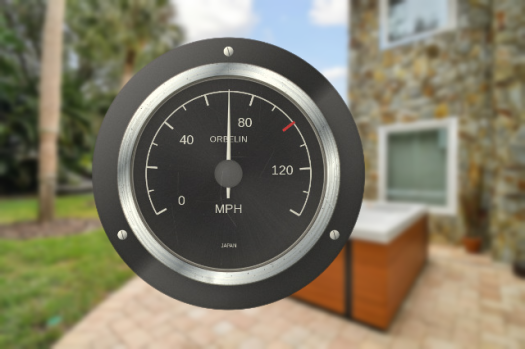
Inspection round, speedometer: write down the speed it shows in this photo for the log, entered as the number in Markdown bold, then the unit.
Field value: **70** mph
